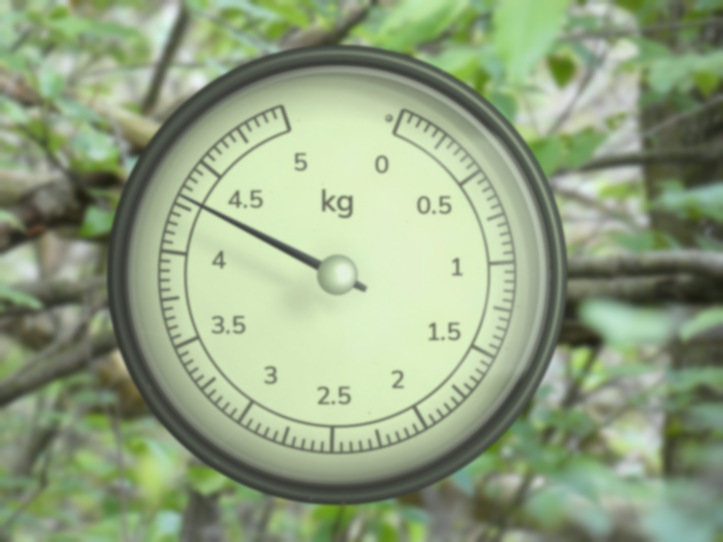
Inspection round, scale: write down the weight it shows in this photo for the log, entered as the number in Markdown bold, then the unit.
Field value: **4.3** kg
